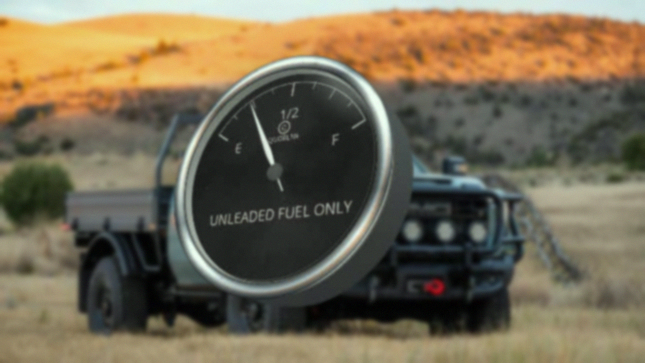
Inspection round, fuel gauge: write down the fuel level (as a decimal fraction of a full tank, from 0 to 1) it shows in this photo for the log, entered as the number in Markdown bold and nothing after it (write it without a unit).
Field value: **0.25**
